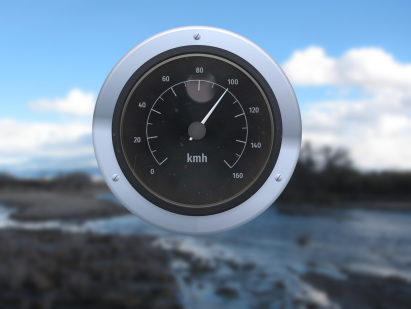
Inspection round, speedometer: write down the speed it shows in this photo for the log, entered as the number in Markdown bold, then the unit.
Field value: **100** km/h
